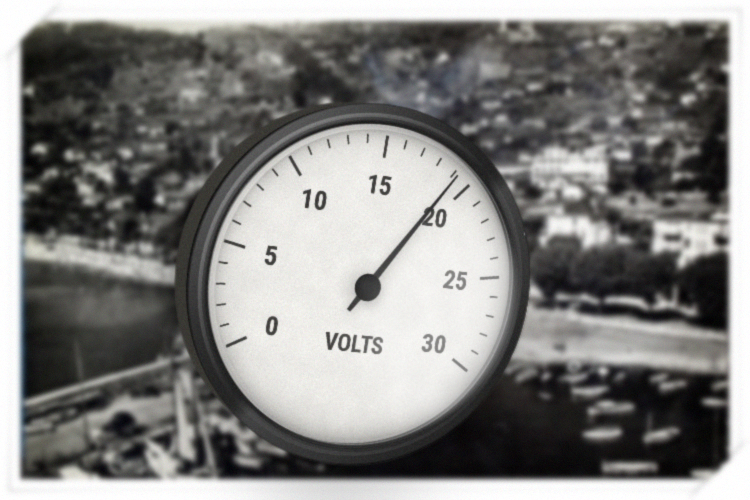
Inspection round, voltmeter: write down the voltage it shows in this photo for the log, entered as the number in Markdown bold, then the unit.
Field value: **19** V
